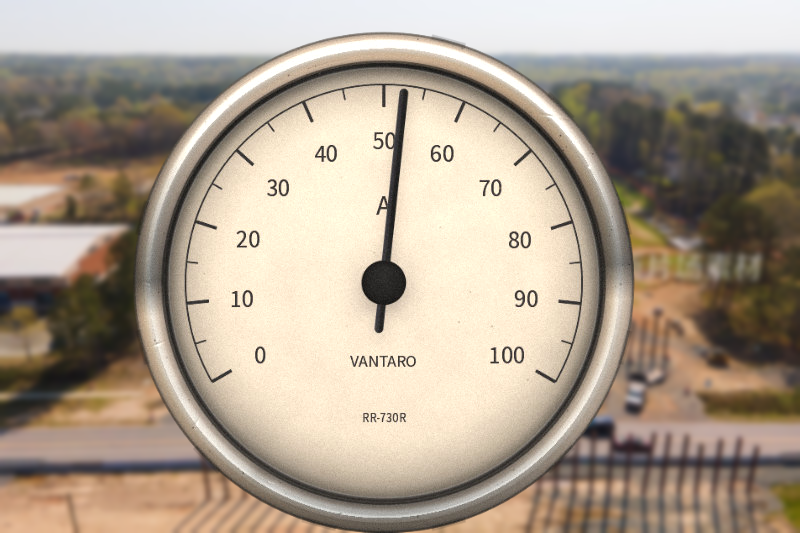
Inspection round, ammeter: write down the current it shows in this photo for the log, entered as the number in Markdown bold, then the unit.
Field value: **52.5** A
